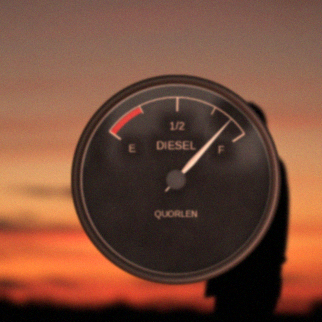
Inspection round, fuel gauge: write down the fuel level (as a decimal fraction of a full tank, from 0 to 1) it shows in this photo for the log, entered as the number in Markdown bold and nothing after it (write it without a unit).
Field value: **0.875**
